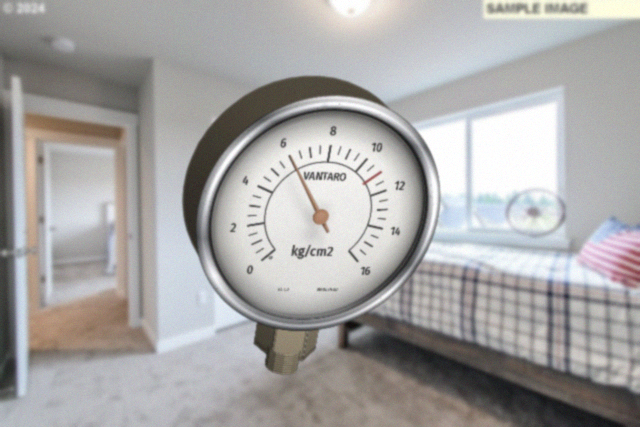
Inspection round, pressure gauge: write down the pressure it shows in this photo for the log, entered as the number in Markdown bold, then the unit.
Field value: **6** kg/cm²
